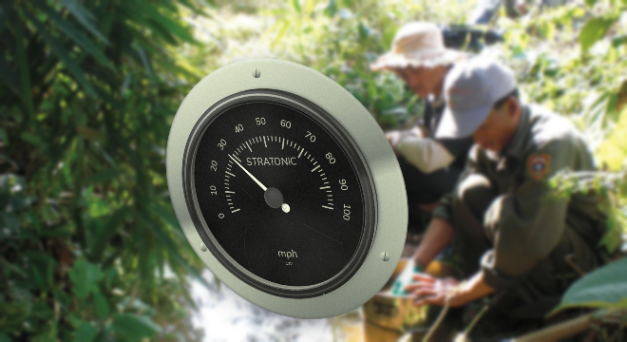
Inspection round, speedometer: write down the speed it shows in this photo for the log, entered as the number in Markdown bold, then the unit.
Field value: **30** mph
